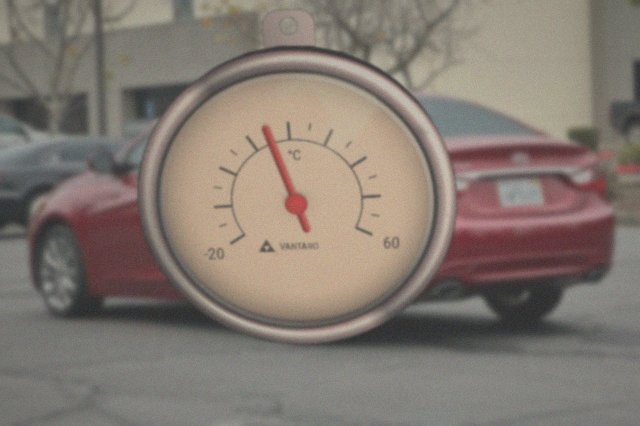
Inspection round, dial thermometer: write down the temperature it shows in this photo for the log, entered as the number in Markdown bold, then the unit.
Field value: **15** °C
